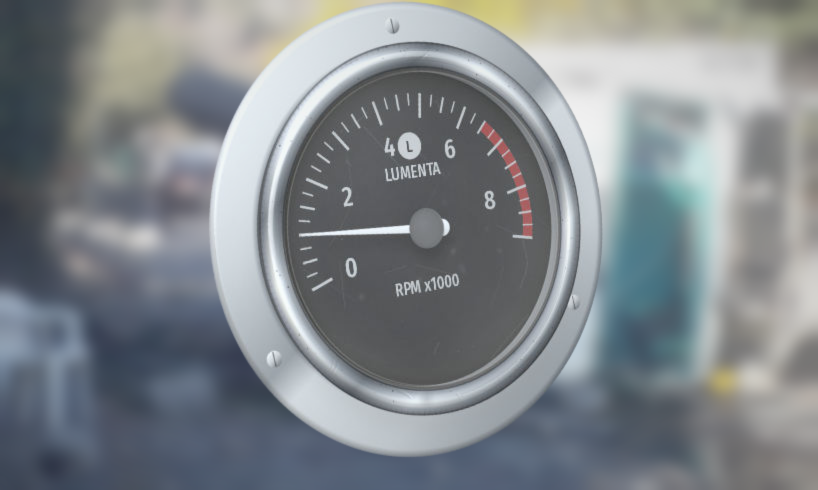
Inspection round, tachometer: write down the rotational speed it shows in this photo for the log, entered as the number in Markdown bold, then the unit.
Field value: **1000** rpm
